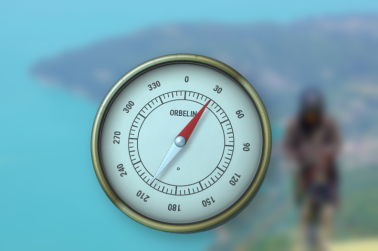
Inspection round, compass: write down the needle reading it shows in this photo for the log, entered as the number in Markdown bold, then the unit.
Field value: **30** °
